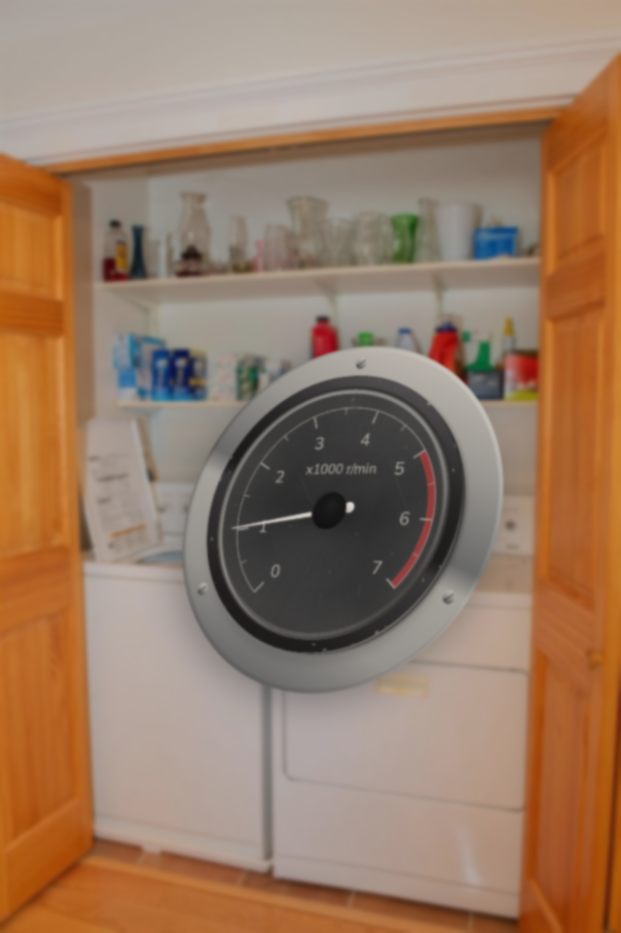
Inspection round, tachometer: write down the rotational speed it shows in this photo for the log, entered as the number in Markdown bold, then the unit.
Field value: **1000** rpm
